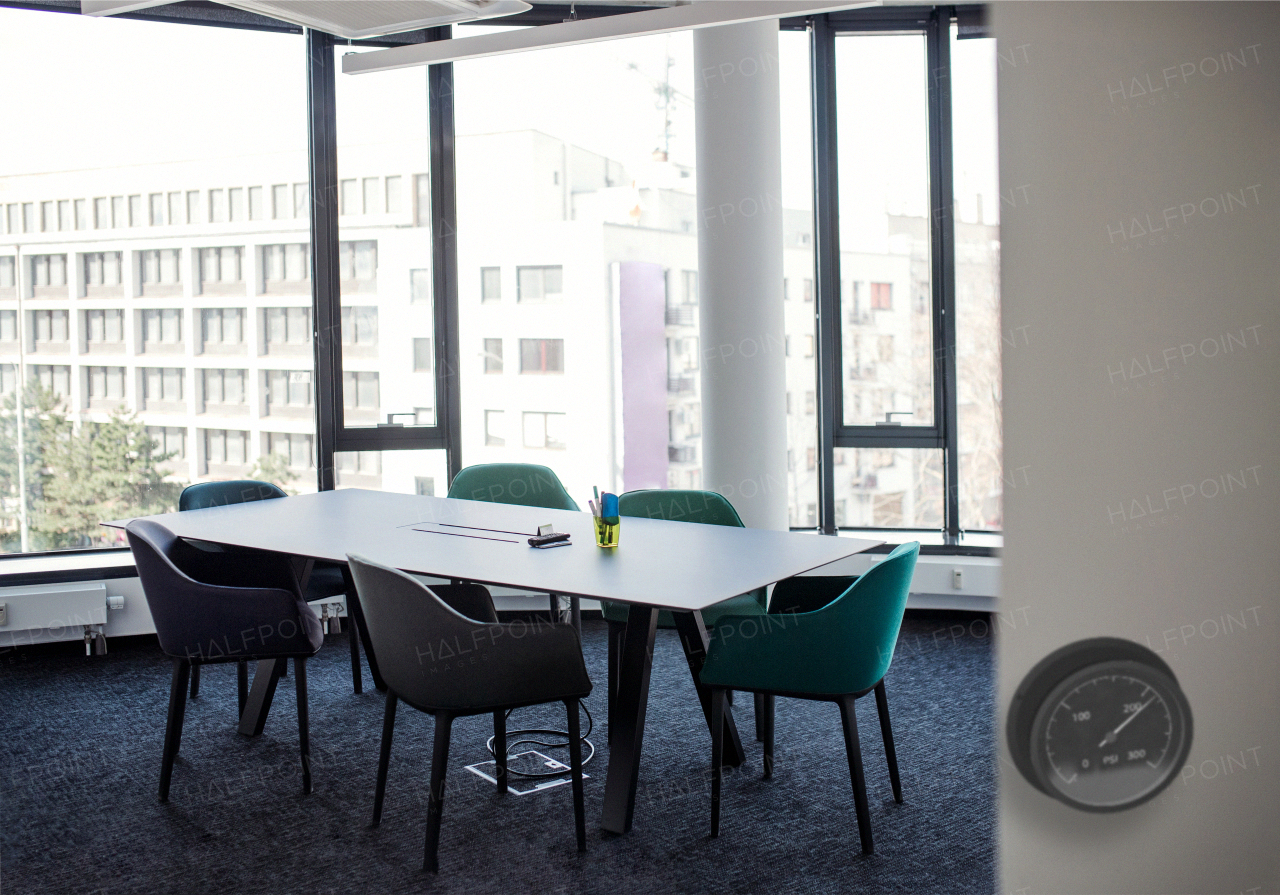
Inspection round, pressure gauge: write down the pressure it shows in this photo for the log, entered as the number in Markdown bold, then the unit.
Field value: **210** psi
